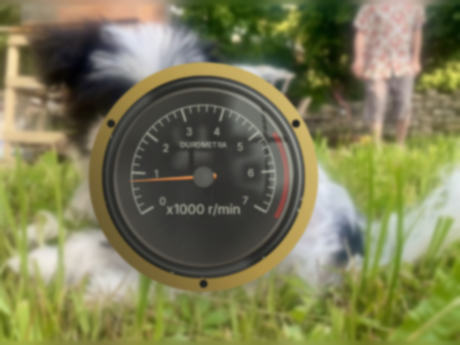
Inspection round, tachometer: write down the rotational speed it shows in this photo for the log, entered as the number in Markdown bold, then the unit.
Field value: **800** rpm
